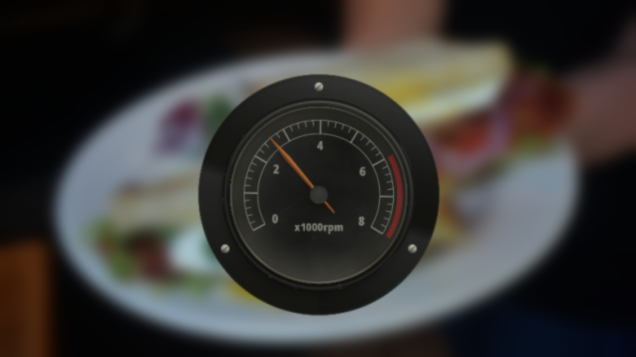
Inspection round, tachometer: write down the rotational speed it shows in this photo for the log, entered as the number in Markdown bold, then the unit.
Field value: **2600** rpm
